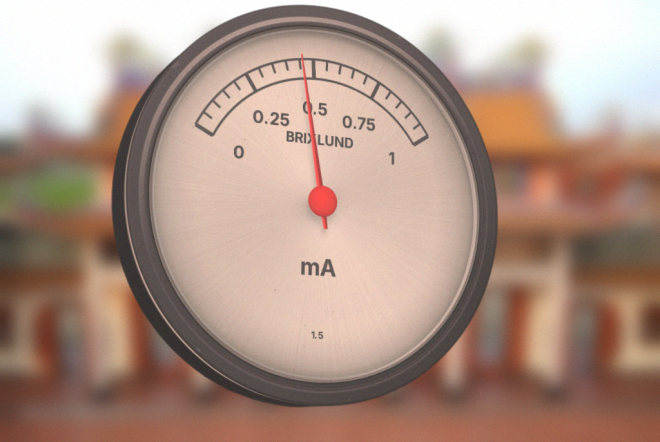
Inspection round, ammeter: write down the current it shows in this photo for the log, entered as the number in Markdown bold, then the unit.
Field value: **0.45** mA
